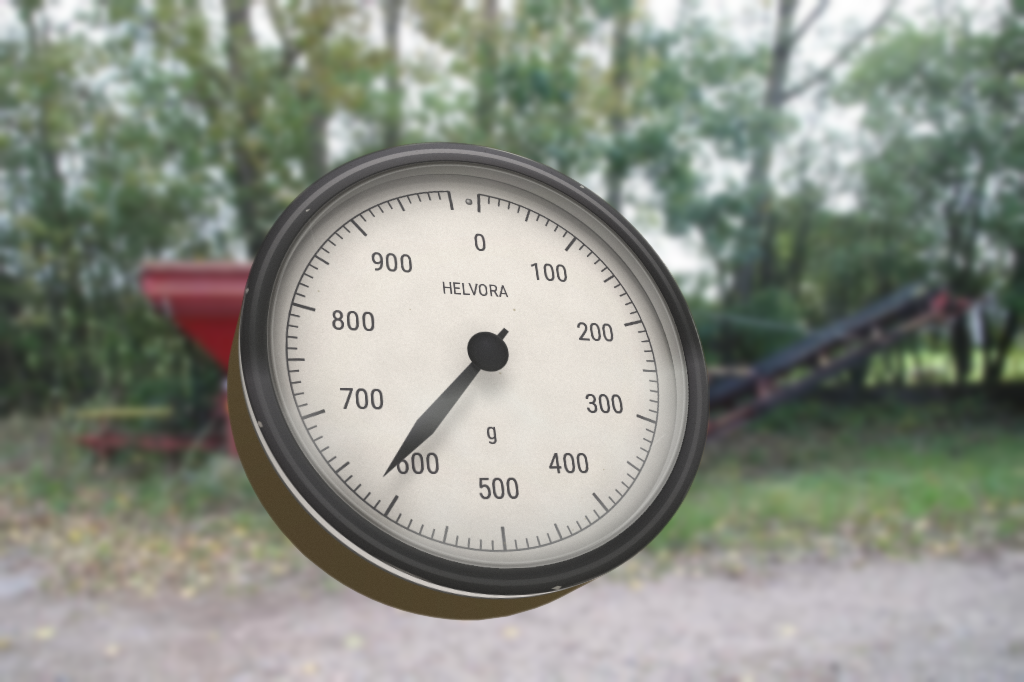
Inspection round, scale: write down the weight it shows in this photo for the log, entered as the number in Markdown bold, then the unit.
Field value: **620** g
